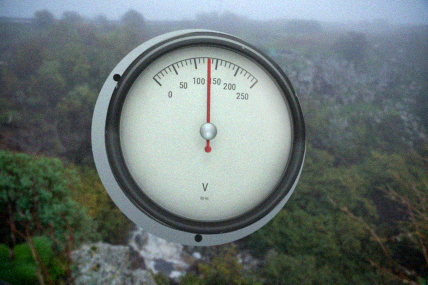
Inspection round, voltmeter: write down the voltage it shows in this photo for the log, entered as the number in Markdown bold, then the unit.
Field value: **130** V
